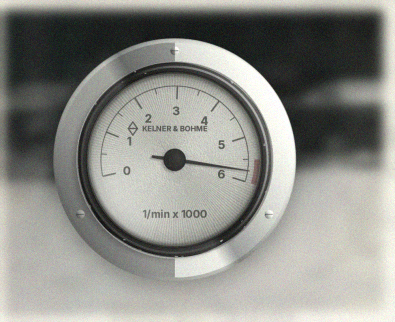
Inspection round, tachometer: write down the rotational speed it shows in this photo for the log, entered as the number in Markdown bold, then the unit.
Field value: **5750** rpm
